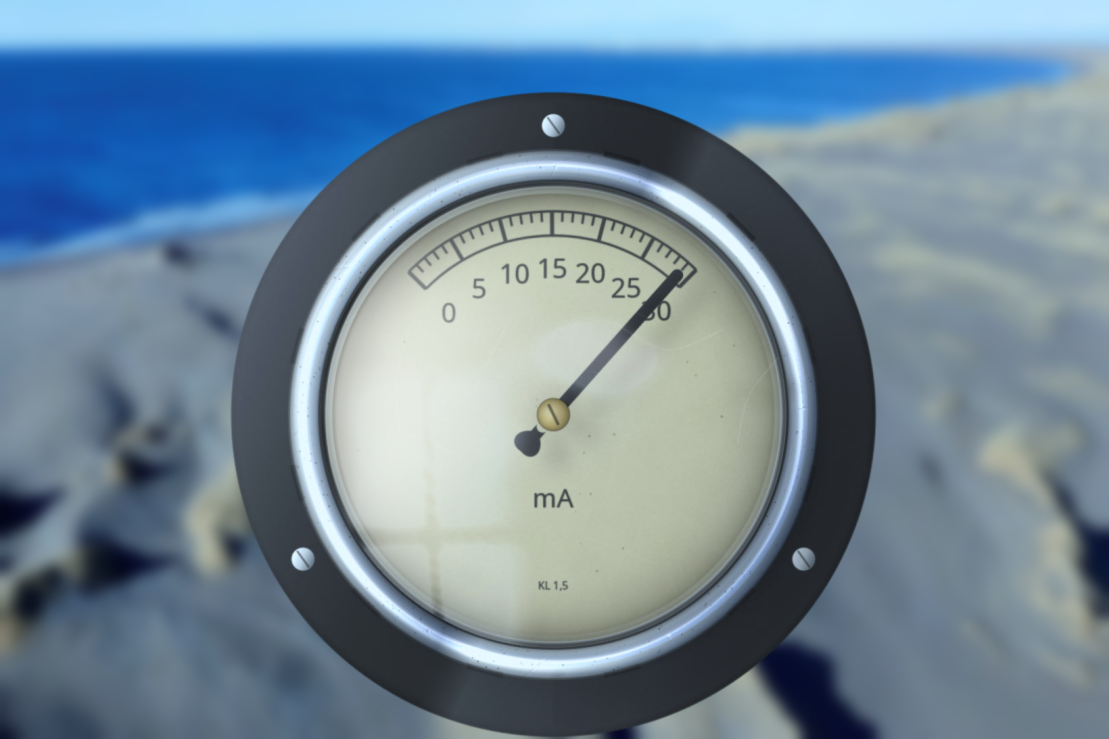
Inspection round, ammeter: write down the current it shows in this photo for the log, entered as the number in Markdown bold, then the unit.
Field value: **29** mA
